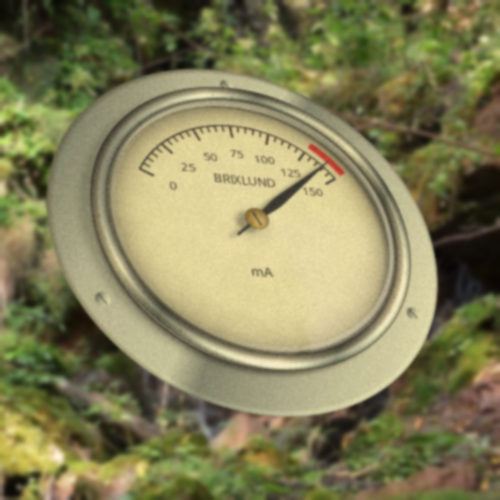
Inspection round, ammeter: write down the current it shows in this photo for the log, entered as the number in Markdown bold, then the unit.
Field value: **140** mA
